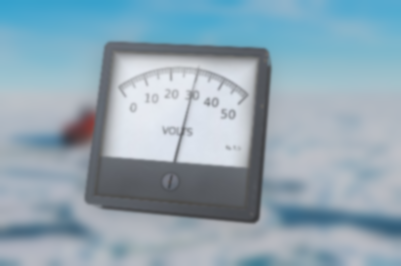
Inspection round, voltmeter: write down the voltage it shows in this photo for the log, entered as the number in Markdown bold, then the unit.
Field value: **30** V
